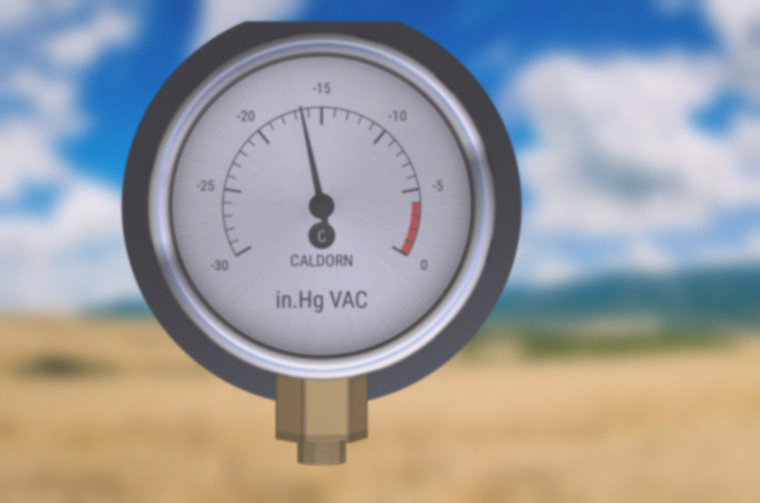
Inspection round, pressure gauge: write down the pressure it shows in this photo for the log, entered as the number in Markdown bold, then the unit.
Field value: **-16.5** inHg
